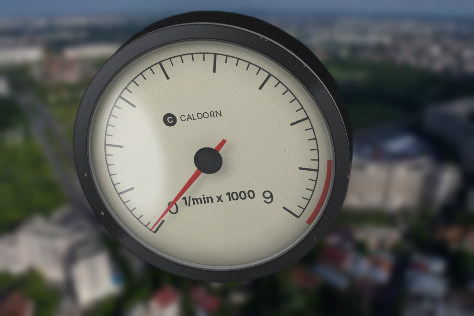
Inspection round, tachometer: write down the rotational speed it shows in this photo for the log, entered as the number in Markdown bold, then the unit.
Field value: **100** rpm
